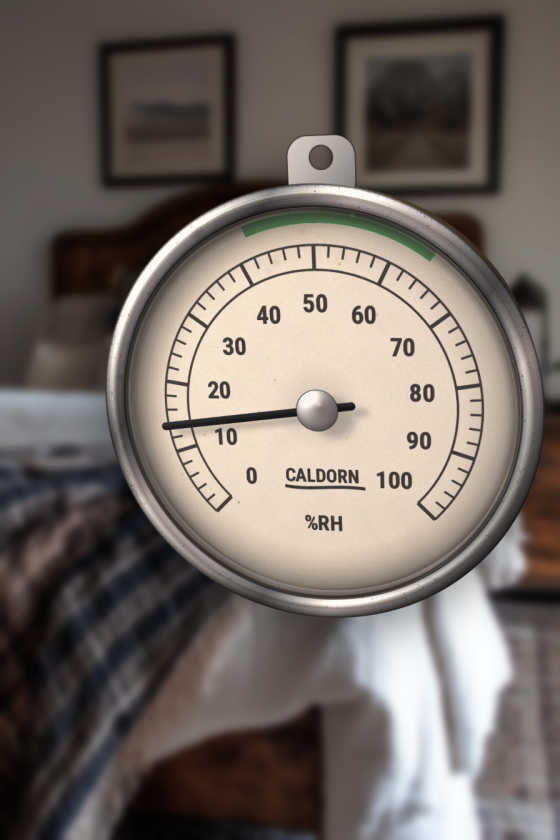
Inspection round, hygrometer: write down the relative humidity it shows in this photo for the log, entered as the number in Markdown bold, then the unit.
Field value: **14** %
